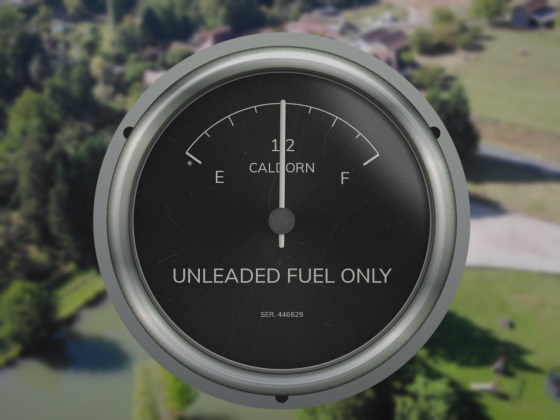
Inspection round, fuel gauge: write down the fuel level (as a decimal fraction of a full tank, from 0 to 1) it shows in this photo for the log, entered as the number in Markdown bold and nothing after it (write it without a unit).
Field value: **0.5**
